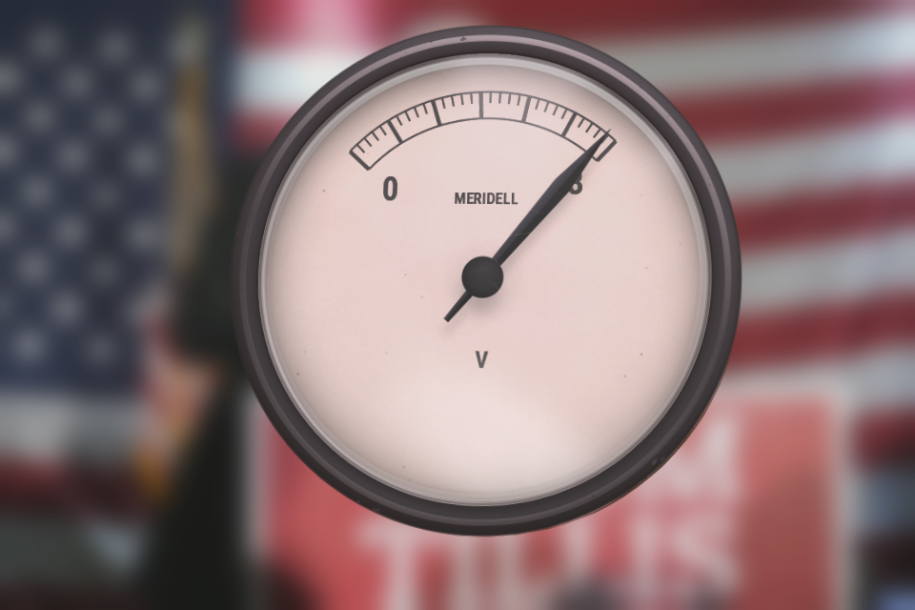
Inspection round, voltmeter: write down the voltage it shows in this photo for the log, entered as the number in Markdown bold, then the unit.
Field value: **2.9** V
